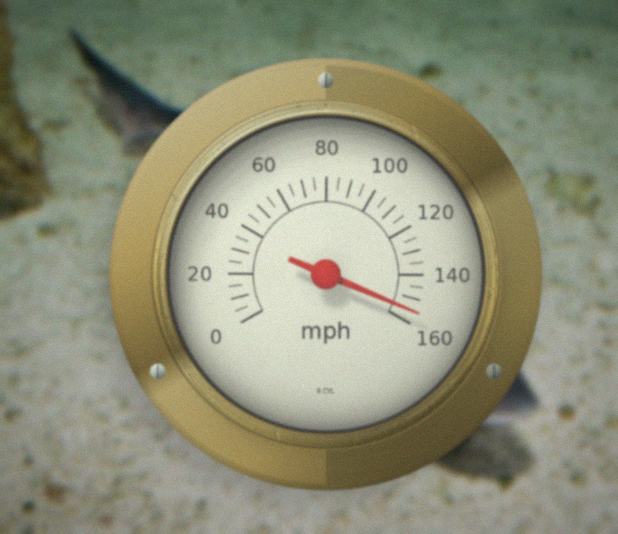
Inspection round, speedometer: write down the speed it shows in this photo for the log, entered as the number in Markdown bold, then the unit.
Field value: **155** mph
